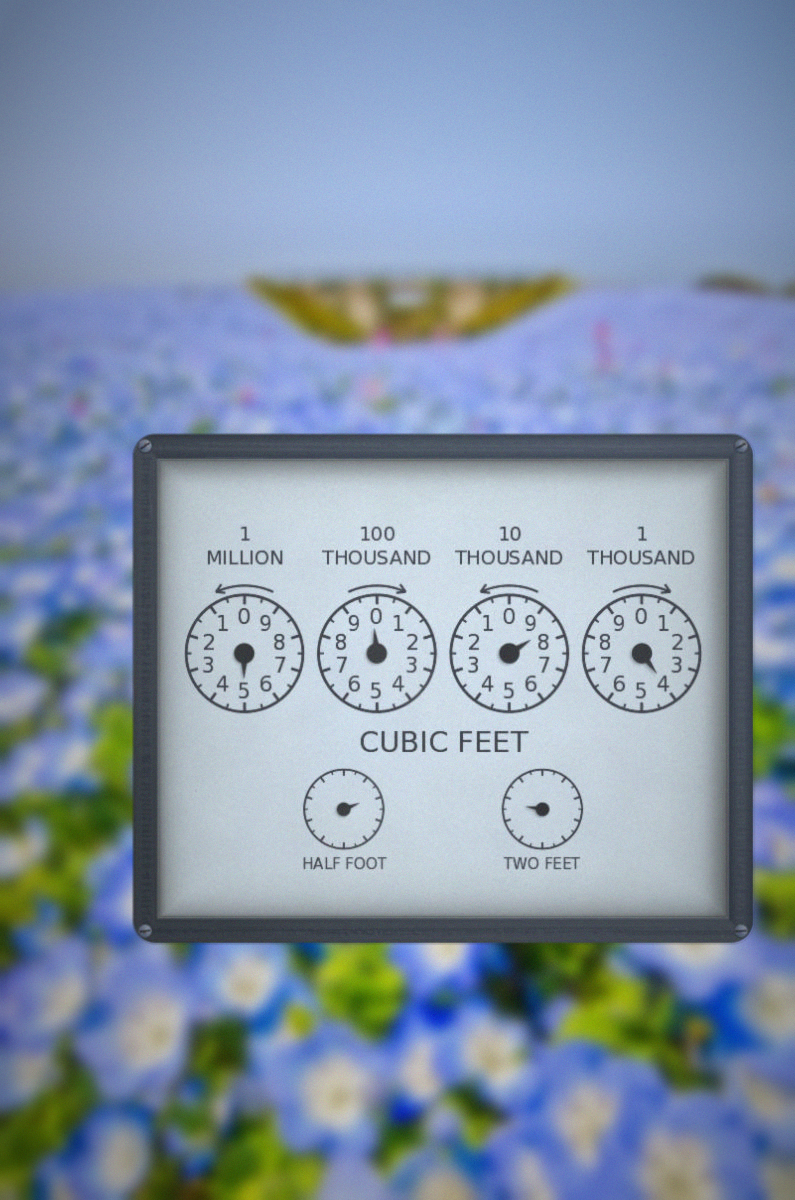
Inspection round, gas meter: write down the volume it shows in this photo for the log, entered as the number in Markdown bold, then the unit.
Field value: **498400** ft³
